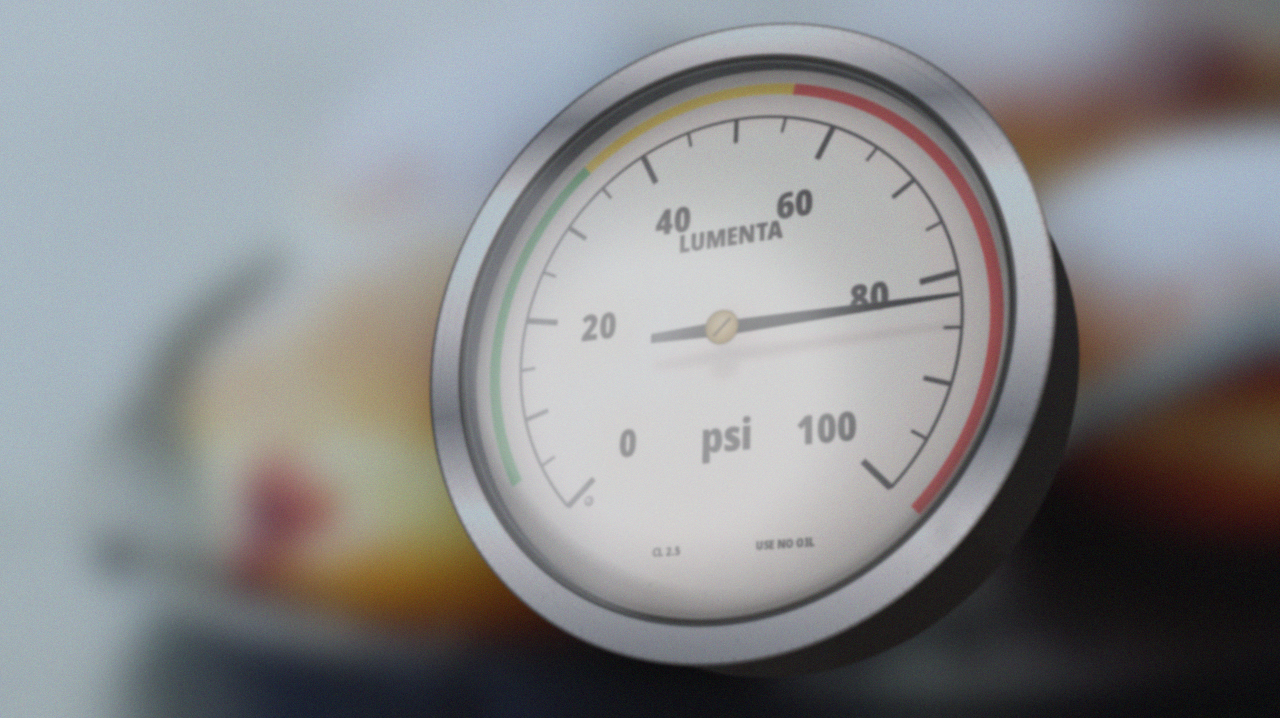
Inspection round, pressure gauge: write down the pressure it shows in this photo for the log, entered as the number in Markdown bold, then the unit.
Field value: **82.5** psi
